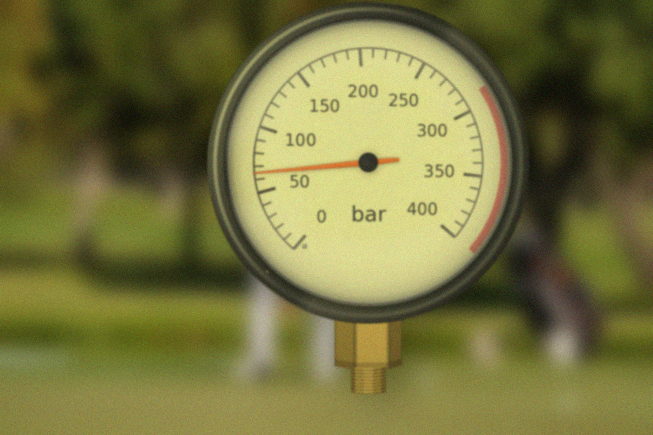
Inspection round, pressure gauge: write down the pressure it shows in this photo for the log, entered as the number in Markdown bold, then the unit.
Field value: **65** bar
